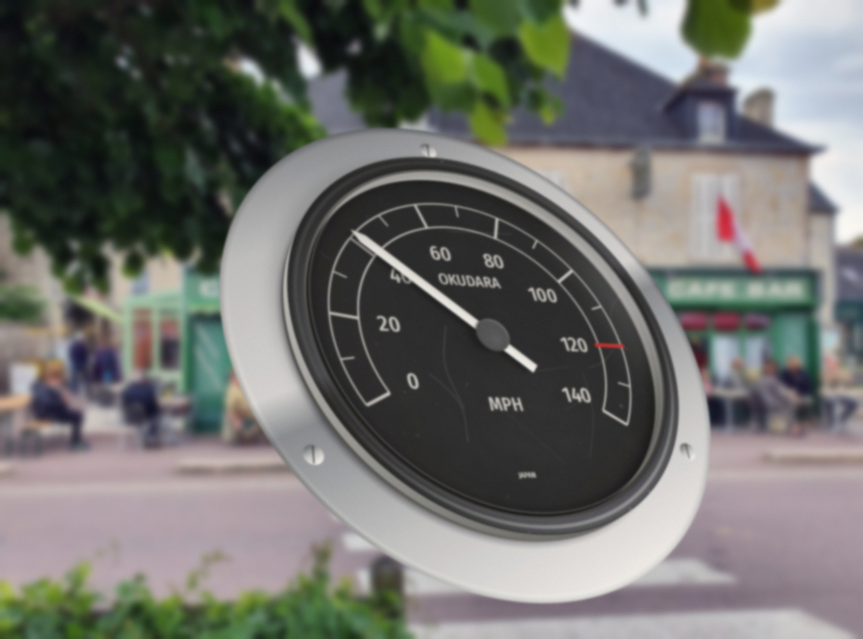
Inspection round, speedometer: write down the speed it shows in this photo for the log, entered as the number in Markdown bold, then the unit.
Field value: **40** mph
